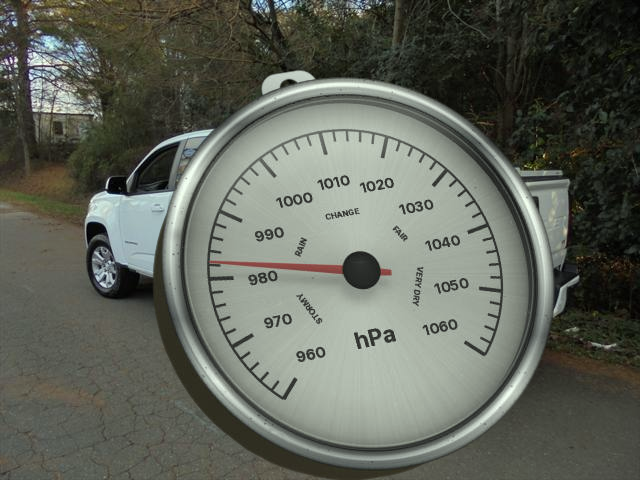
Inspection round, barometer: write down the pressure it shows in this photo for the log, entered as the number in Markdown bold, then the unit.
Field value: **982** hPa
